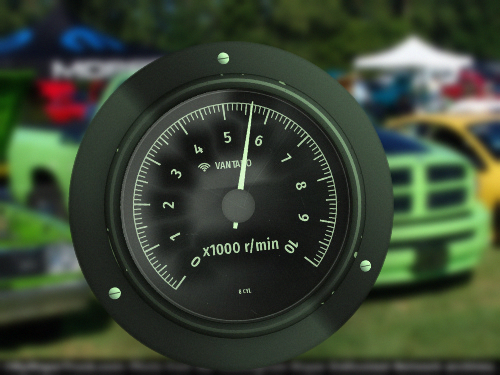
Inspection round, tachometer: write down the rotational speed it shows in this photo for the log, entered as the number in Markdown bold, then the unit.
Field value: **5600** rpm
